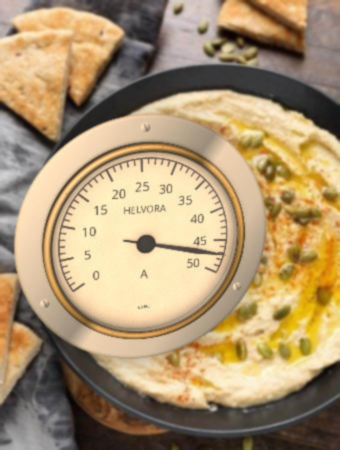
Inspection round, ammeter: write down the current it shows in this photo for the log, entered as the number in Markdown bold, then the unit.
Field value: **47** A
